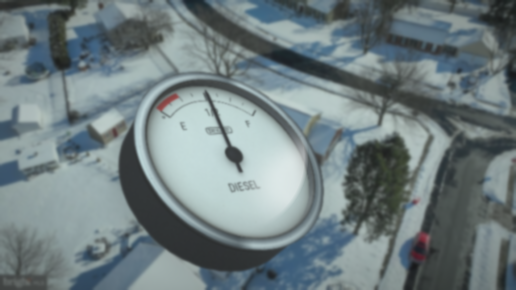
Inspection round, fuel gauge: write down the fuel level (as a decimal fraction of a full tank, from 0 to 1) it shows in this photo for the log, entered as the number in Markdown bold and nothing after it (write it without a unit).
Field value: **0.5**
